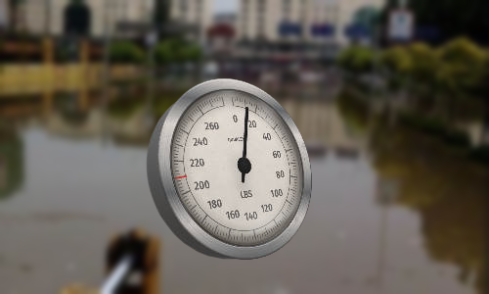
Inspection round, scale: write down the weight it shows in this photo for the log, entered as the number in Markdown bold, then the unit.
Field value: **10** lb
